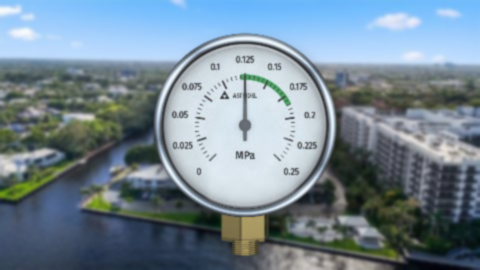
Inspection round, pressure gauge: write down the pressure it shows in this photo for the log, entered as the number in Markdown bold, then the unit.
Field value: **0.125** MPa
